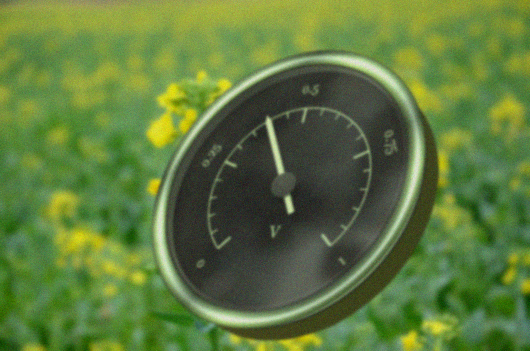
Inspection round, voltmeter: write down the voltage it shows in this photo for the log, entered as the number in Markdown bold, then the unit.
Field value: **0.4** V
